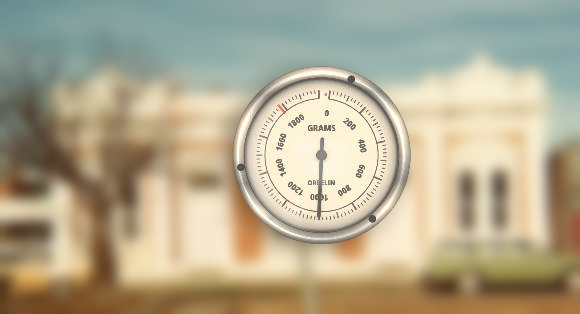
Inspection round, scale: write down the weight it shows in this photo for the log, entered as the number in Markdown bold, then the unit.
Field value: **1000** g
